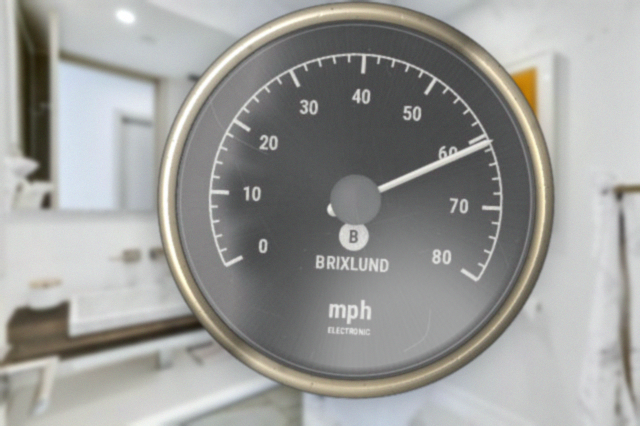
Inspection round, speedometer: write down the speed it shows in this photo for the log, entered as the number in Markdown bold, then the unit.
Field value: **61** mph
